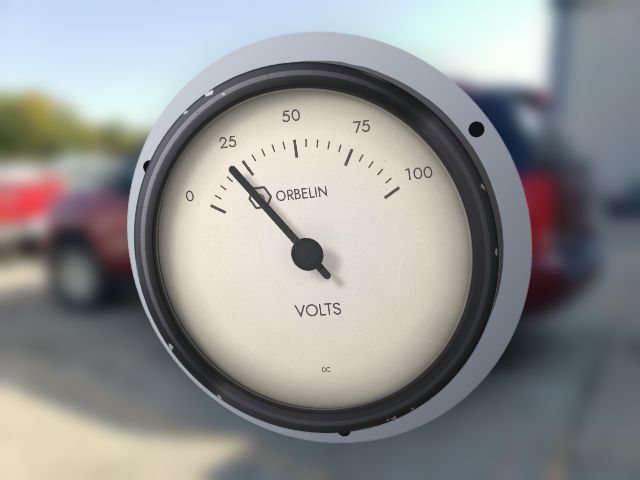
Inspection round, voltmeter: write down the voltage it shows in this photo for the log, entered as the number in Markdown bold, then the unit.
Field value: **20** V
